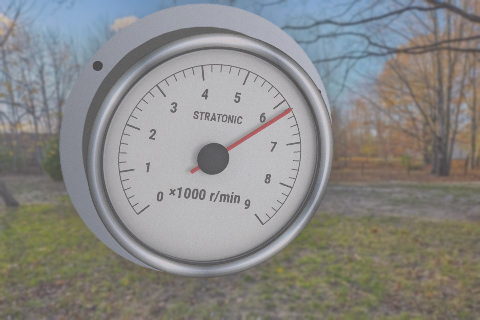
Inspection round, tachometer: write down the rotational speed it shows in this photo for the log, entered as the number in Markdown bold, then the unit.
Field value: **6200** rpm
